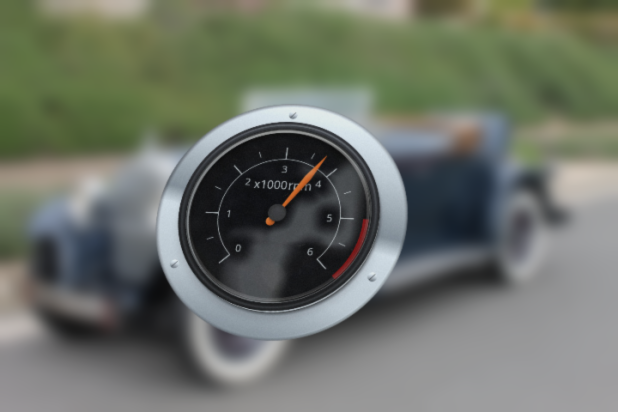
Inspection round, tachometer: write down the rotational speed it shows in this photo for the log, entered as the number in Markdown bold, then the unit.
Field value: **3750** rpm
